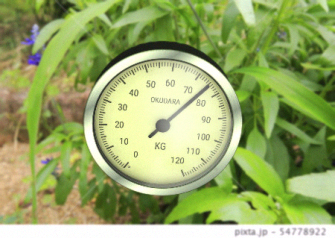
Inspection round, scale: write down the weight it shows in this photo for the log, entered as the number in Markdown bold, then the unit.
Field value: **75** kg
